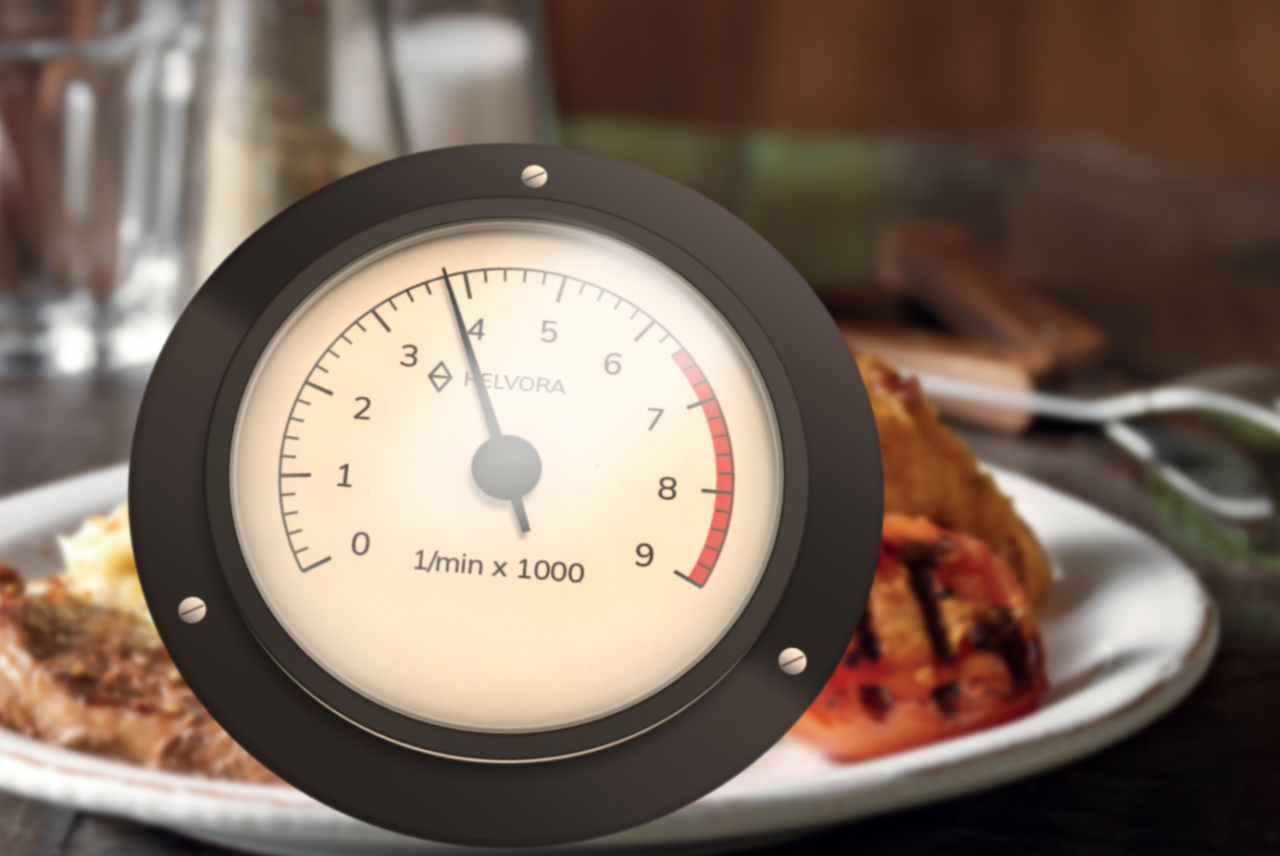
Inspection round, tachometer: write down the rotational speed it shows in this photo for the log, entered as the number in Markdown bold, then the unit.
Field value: **3800** rpm
